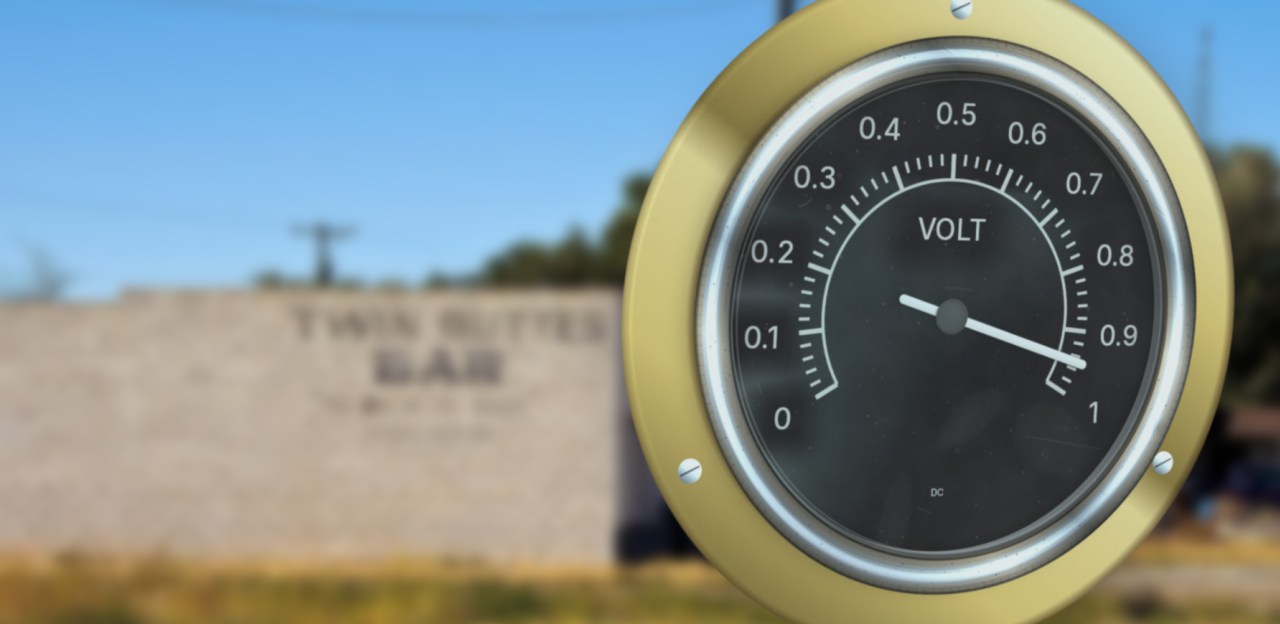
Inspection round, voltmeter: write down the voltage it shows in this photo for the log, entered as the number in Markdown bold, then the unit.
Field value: **0.95** V
